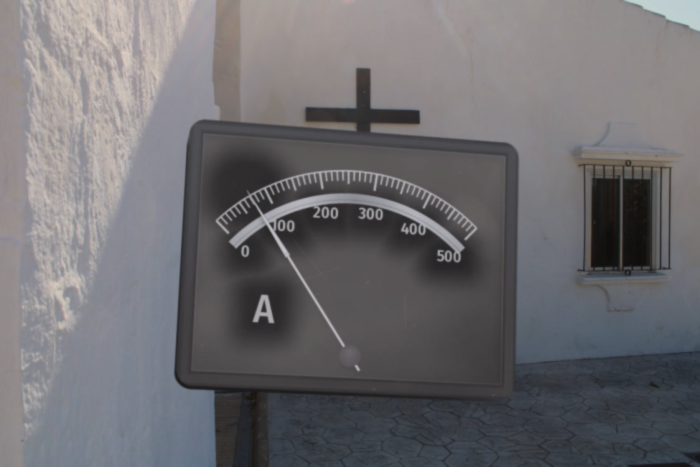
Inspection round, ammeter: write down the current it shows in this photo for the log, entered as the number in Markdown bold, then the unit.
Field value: **70** A
